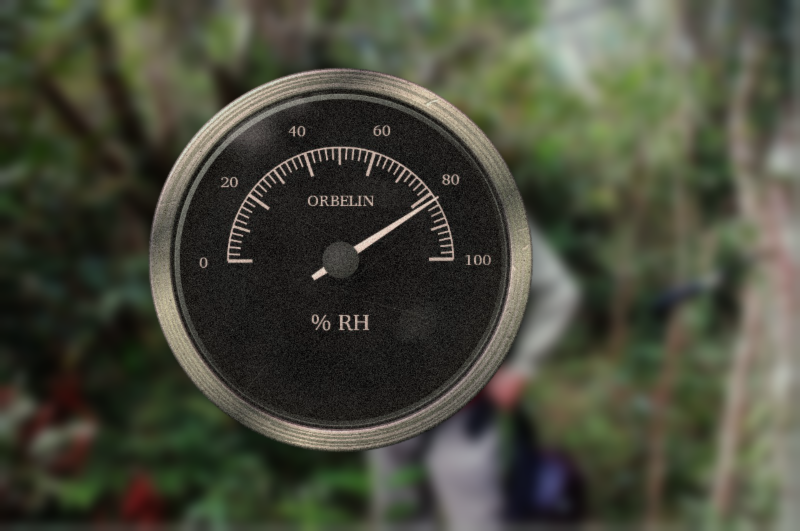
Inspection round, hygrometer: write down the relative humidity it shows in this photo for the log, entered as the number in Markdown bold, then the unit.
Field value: **82** %
